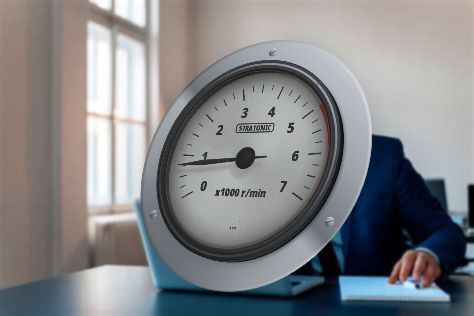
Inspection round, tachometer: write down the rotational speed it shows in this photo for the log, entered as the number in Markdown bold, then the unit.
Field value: **750** rpm
